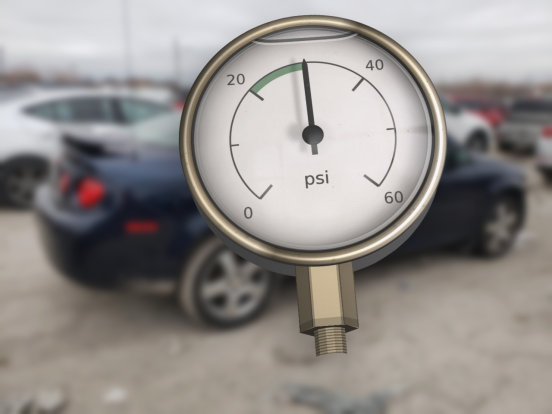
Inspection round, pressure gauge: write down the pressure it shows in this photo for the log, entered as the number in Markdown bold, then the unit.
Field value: **30** psi
